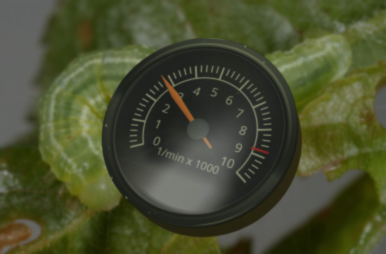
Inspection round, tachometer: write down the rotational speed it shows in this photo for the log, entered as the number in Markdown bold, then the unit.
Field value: **2800** rpm
